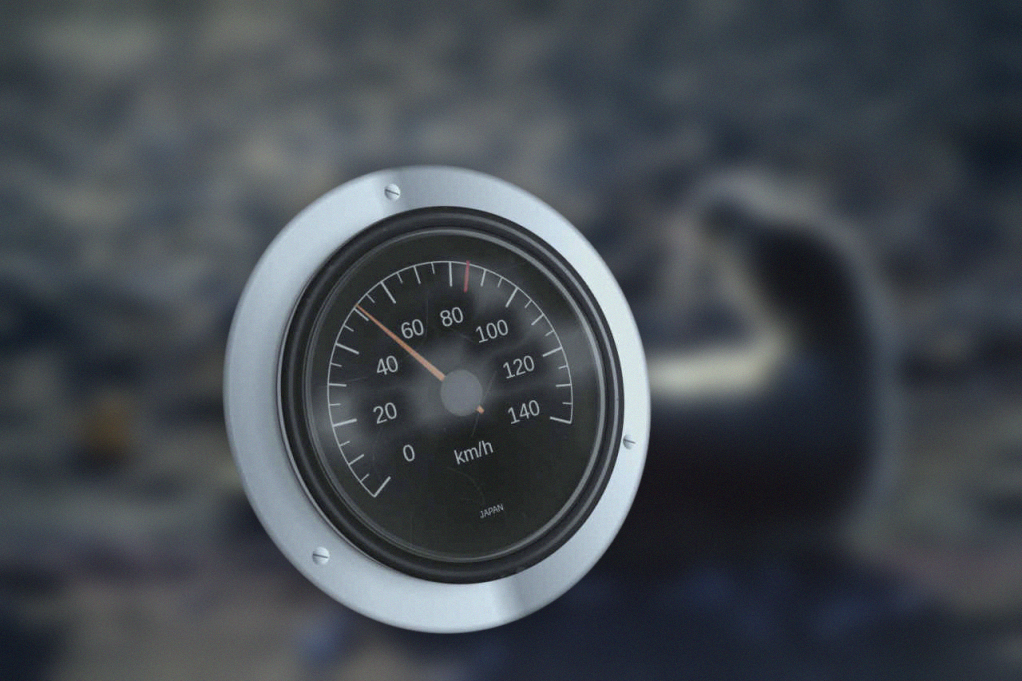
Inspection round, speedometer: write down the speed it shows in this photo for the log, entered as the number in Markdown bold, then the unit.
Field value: **50** km/h
